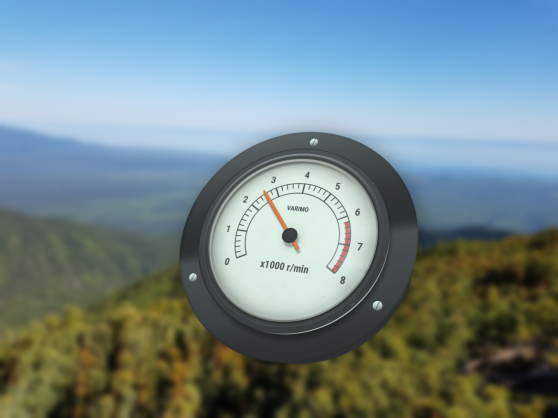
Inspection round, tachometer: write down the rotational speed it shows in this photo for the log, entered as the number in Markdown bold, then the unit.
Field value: **2600** rpm
